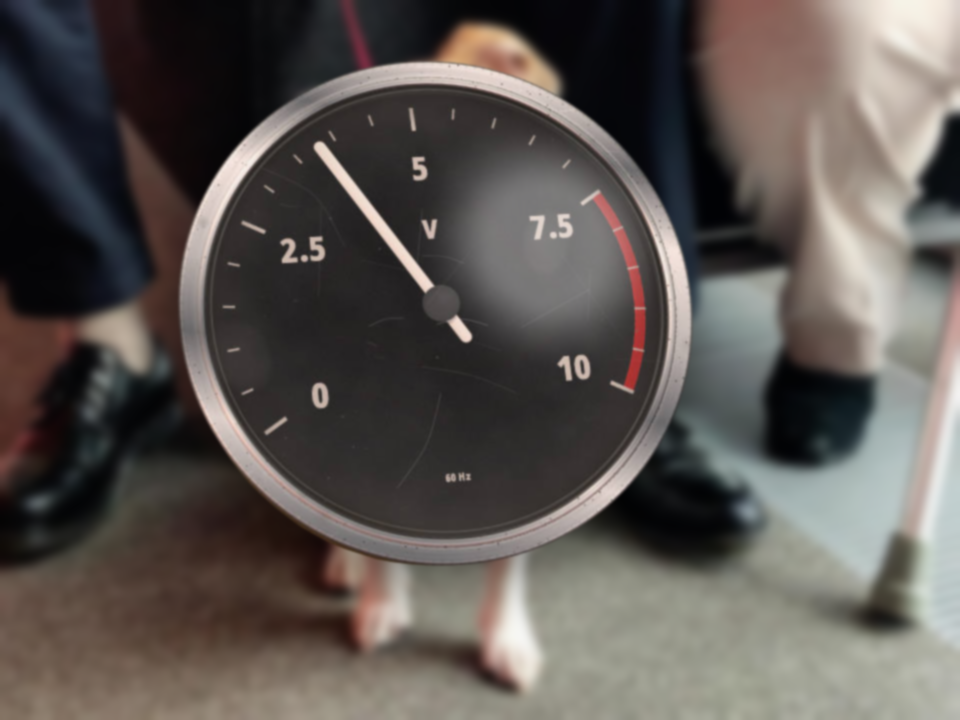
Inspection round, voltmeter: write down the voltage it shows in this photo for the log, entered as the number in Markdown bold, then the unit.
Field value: **3.75** V
